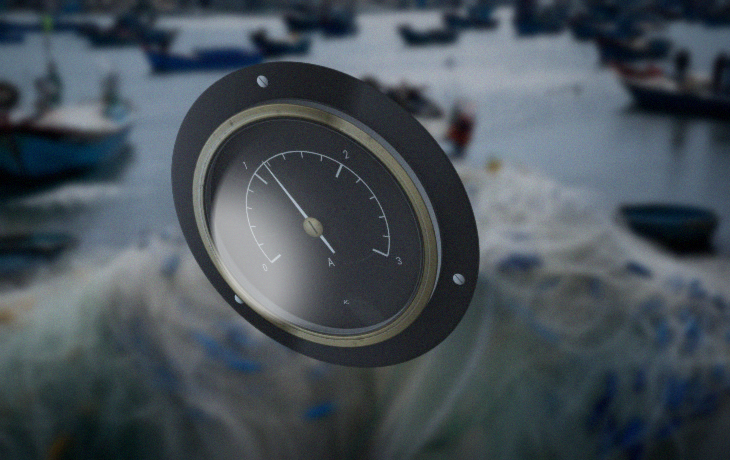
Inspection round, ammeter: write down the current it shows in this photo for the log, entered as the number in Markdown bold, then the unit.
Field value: **1.2** A
